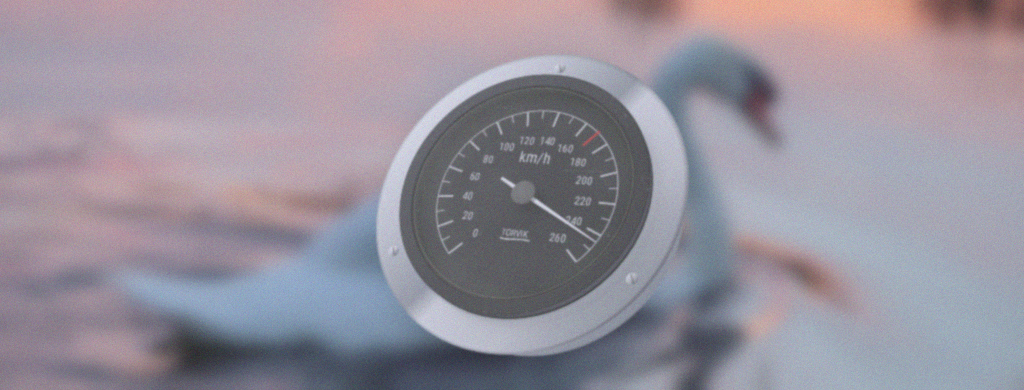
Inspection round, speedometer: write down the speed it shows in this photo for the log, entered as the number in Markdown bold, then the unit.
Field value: **245** km/h
